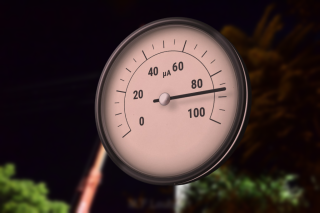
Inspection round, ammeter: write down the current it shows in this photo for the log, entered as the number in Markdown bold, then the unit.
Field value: **87.5** µA
